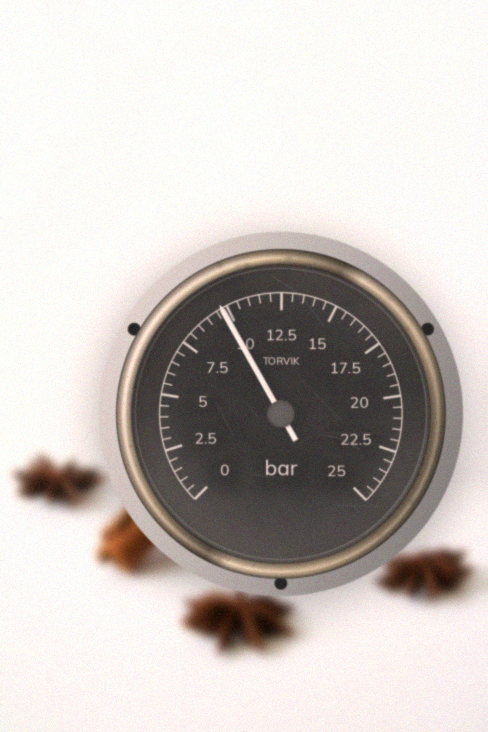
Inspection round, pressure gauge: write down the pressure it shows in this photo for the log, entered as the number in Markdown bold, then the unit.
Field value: **9.75** bar
